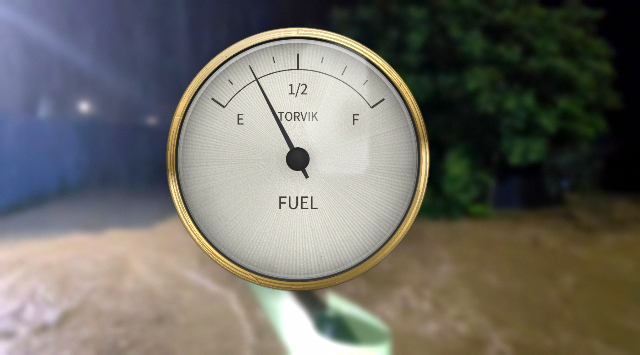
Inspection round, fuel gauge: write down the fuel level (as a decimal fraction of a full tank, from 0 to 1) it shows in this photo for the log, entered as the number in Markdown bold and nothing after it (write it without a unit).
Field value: **0.25**
